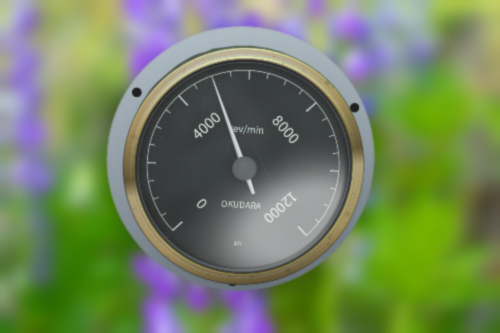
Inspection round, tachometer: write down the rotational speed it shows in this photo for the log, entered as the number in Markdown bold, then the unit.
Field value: **5000** rpm
